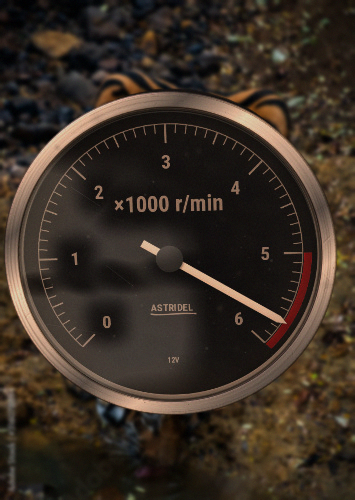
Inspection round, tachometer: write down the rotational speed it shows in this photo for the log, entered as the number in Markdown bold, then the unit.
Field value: **5700** rpm
